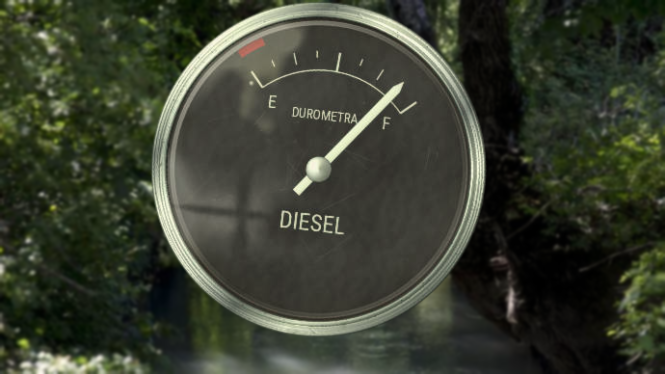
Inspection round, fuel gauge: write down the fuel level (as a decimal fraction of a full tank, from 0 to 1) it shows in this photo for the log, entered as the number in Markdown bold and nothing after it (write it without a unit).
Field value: **0.875**
